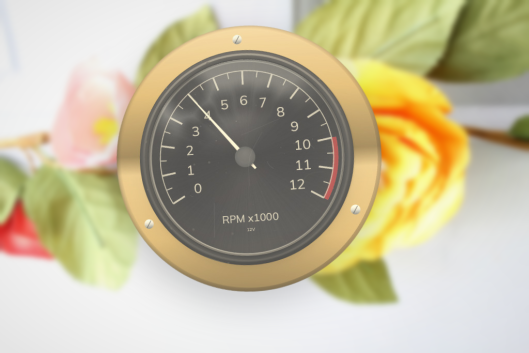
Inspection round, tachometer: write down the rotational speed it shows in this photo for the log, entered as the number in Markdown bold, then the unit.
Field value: **4000** rpm
